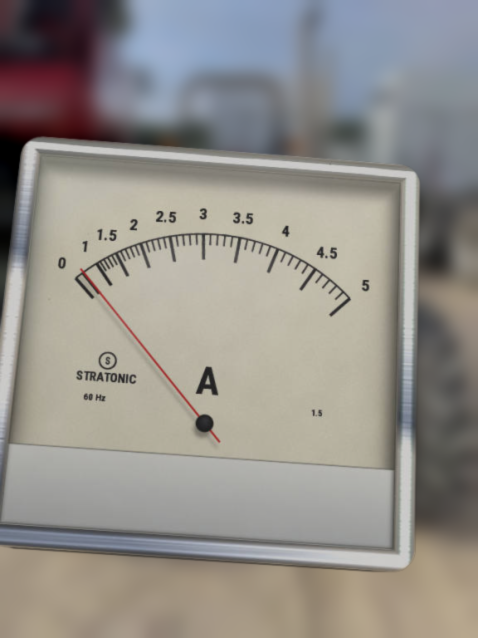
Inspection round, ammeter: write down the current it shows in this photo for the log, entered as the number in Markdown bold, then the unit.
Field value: **0.5** A
